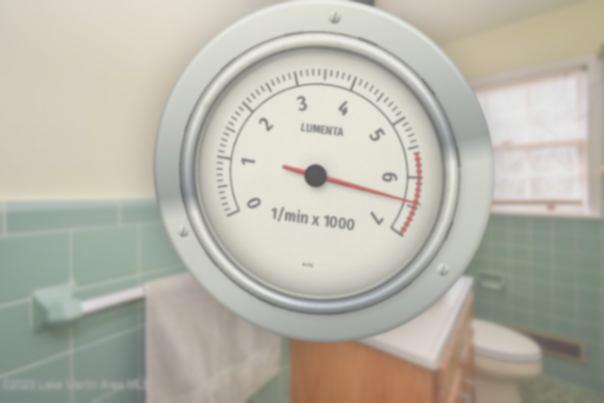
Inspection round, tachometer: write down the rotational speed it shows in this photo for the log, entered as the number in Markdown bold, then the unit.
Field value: **6400** rpm
